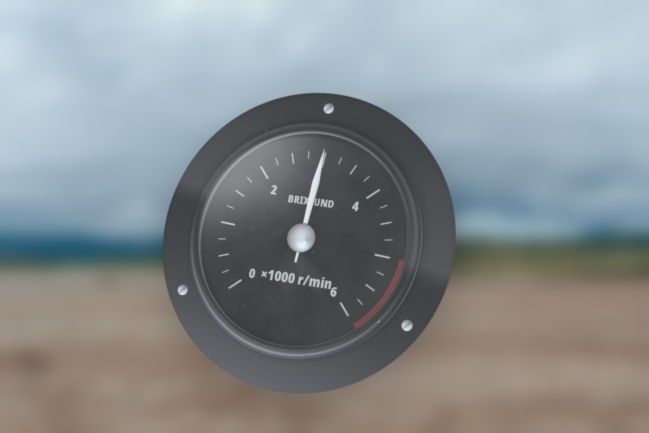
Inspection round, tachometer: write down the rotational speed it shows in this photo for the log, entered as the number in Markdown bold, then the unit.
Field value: **3000** rpm
